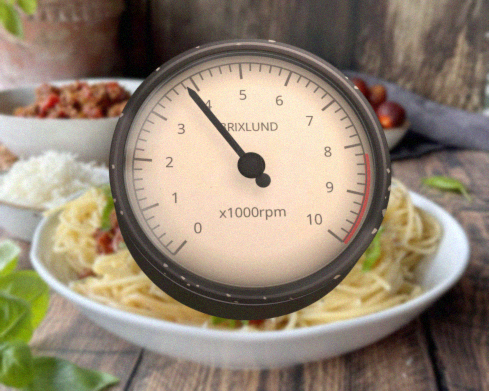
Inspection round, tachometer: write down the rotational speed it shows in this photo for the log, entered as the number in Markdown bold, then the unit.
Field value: **3800** rpm
